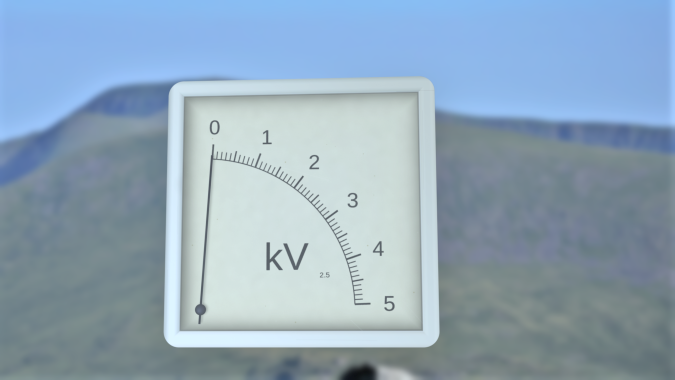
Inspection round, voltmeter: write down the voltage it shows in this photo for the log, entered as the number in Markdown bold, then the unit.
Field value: **0** kV
